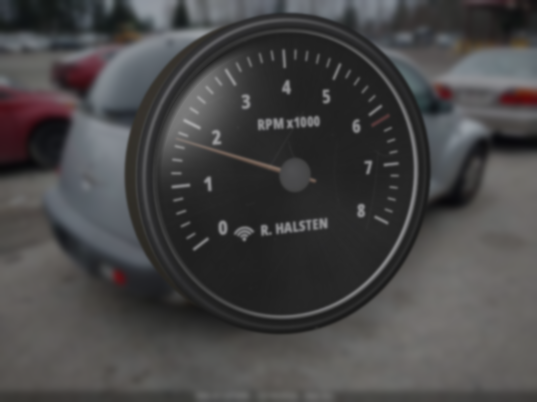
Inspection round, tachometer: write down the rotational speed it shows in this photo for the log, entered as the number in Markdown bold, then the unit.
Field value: **1700** rpm
